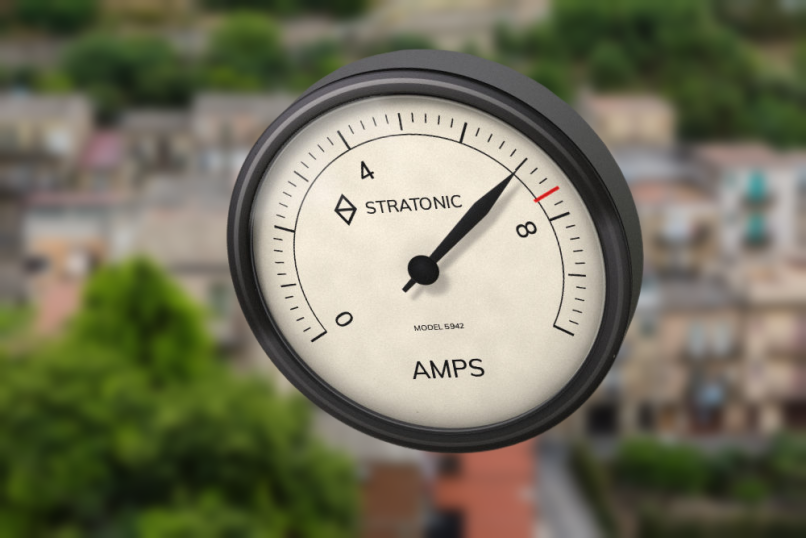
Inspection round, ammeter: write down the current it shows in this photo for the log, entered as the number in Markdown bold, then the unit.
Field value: **7** A
